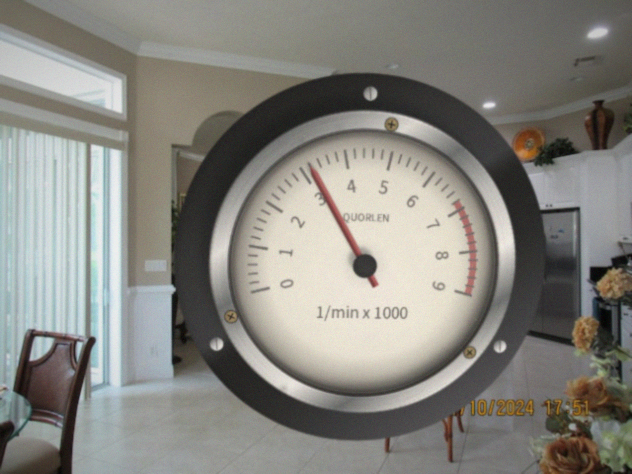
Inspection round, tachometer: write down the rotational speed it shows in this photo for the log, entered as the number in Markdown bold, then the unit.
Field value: **3200** rpm
